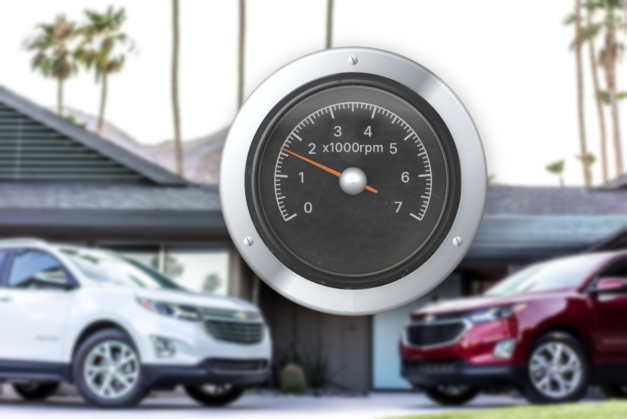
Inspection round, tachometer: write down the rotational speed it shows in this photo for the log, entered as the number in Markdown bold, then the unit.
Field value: **1600** rpm
